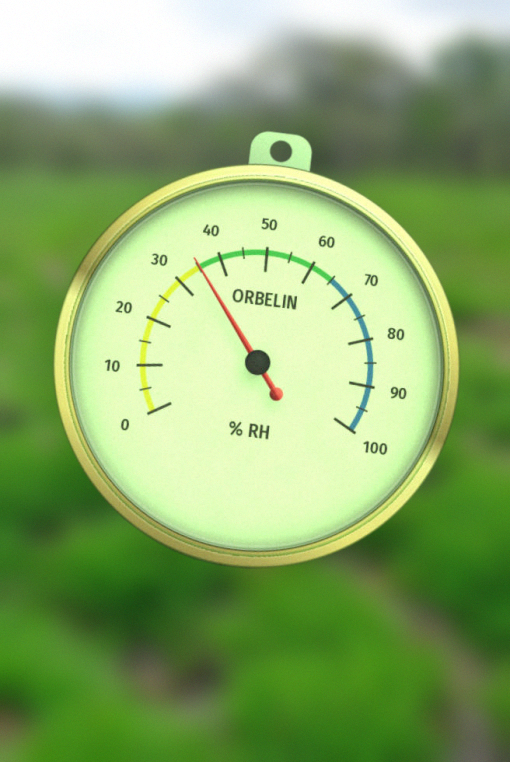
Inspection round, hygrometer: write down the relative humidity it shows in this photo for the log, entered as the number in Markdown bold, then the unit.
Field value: **35** %
